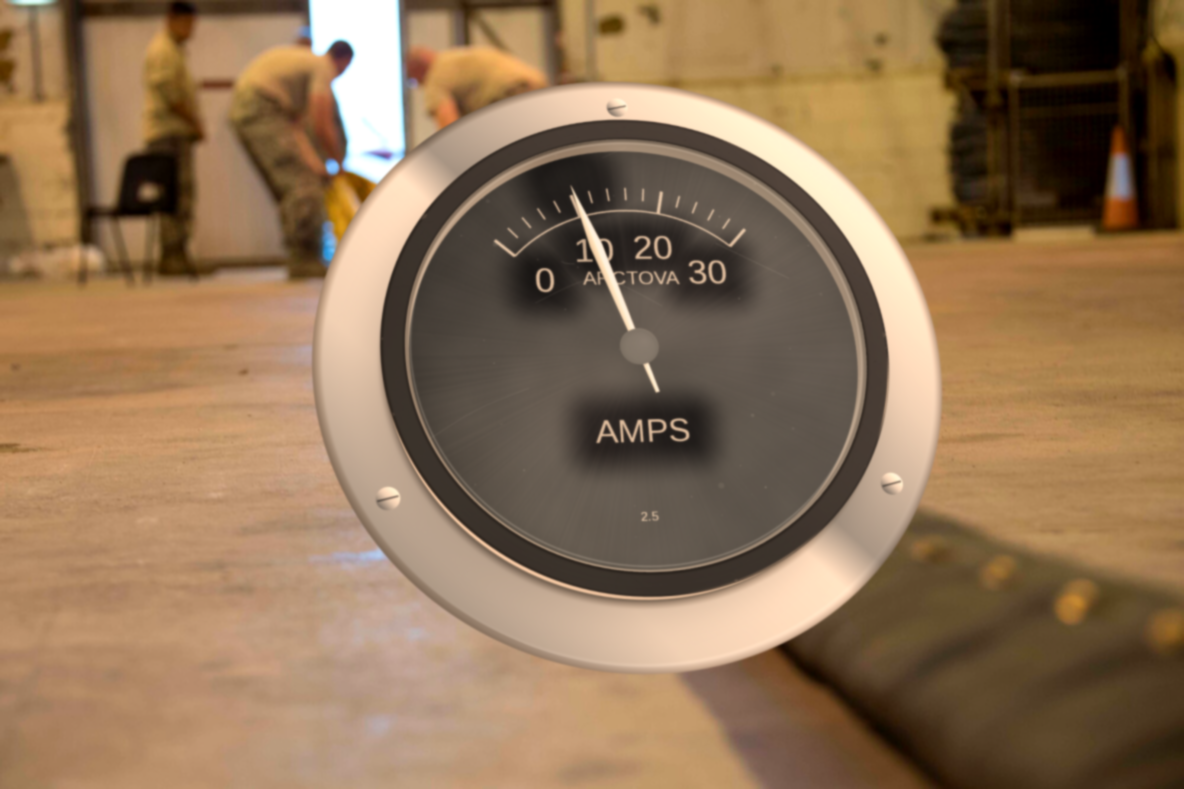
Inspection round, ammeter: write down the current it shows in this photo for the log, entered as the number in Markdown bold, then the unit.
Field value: **10** A
